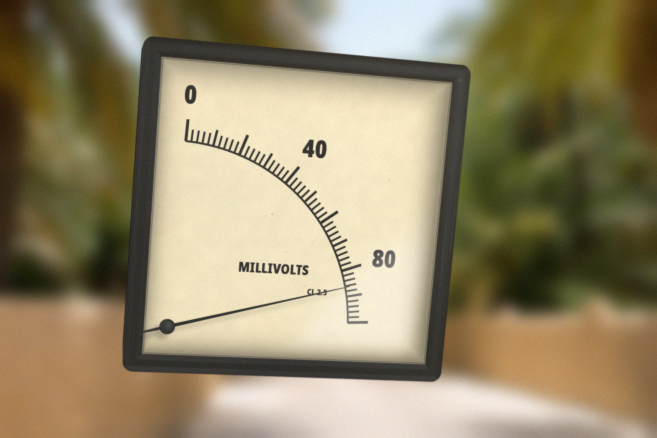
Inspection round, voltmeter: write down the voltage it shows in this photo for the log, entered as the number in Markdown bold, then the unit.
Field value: **86** mV
